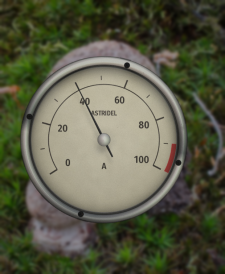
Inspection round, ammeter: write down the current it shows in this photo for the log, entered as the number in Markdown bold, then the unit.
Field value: **40** A
